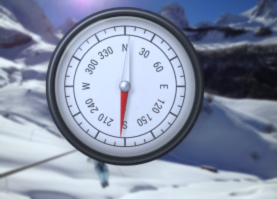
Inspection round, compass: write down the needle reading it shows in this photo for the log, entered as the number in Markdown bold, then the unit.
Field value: **185** °
